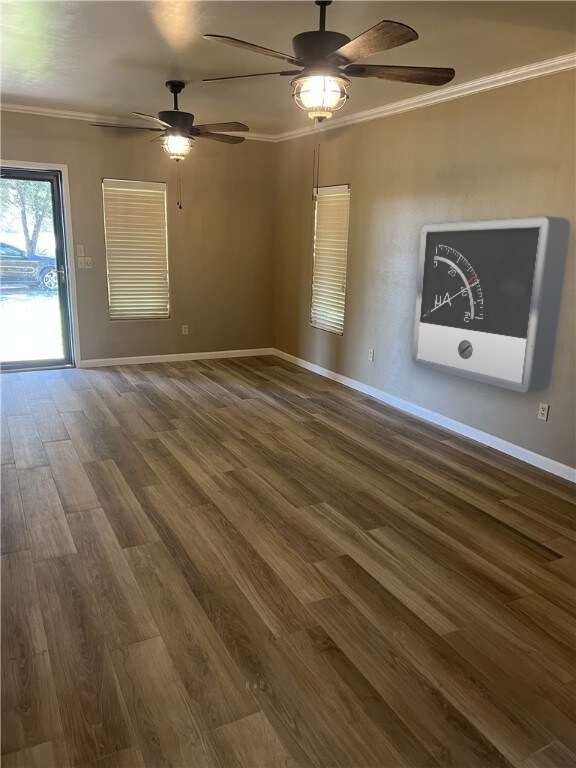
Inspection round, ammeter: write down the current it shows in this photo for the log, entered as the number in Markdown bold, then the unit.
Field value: **40** µA
